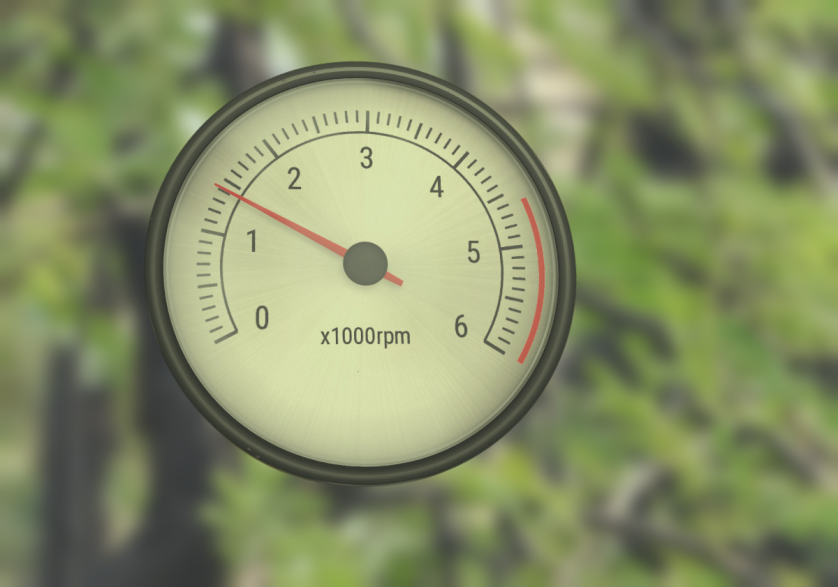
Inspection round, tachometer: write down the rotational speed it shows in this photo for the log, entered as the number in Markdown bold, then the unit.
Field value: **1400** rpm
